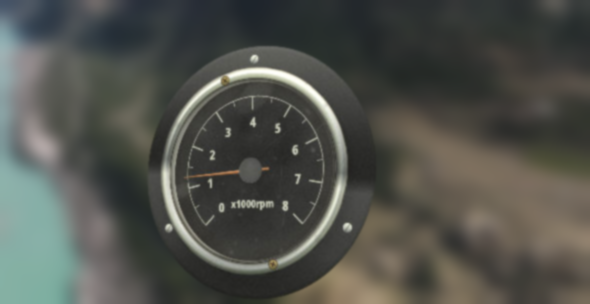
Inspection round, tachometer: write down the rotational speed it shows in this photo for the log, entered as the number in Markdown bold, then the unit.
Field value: **1250** rpm
